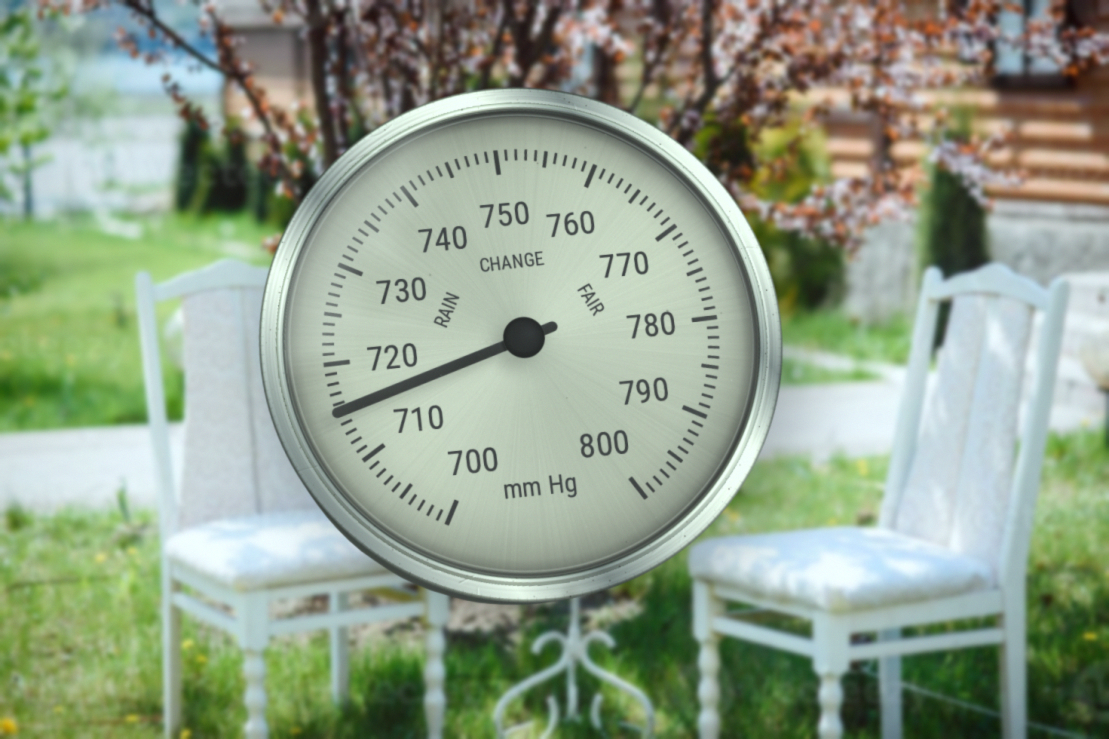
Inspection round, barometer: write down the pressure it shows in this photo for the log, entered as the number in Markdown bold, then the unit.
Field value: **715** mmHg
